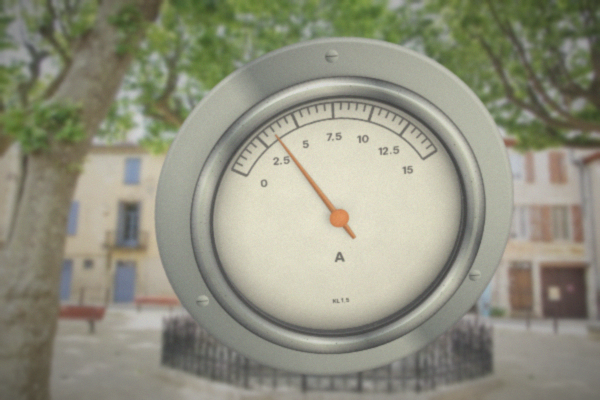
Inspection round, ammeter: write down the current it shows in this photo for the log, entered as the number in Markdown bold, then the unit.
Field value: **3.5** A
